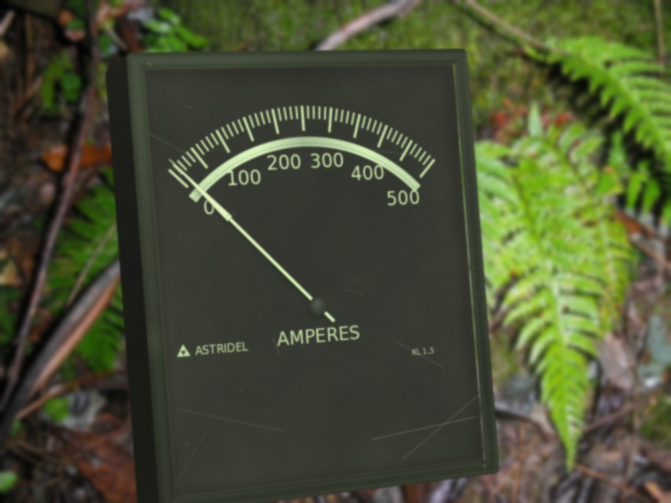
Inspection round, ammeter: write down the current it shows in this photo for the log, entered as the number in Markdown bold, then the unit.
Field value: **10** A
